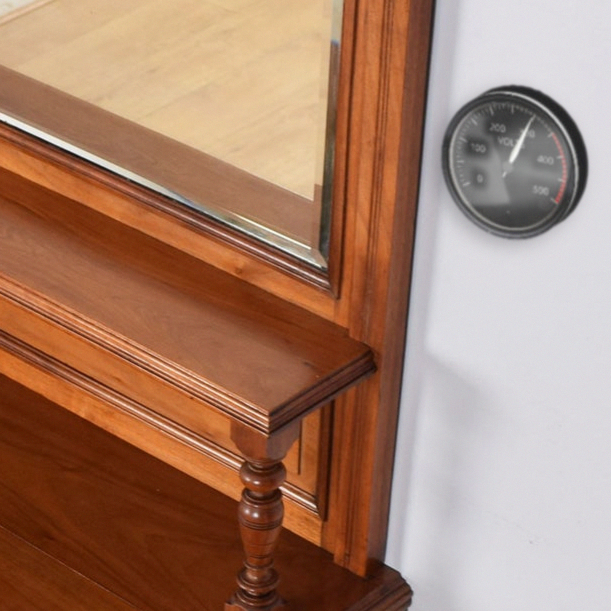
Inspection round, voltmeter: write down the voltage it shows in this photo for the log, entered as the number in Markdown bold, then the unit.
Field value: **300** V
